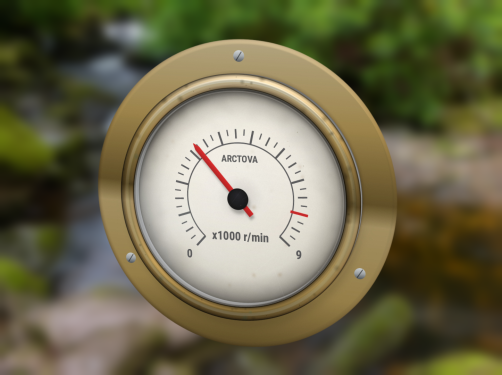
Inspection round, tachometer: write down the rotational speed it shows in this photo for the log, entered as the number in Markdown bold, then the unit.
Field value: **3250** rpm
